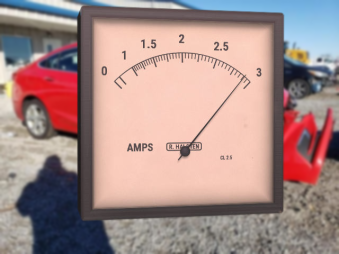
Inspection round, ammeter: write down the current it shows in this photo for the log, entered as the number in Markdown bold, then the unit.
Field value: **2.9** A
